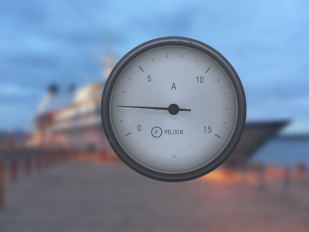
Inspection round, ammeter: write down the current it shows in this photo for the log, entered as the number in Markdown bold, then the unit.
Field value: **2** A
